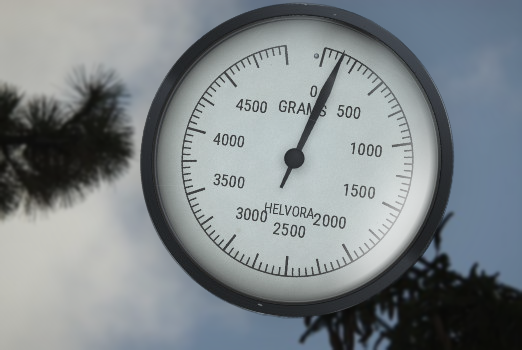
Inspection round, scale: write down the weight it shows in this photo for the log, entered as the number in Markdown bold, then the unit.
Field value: **150** g
